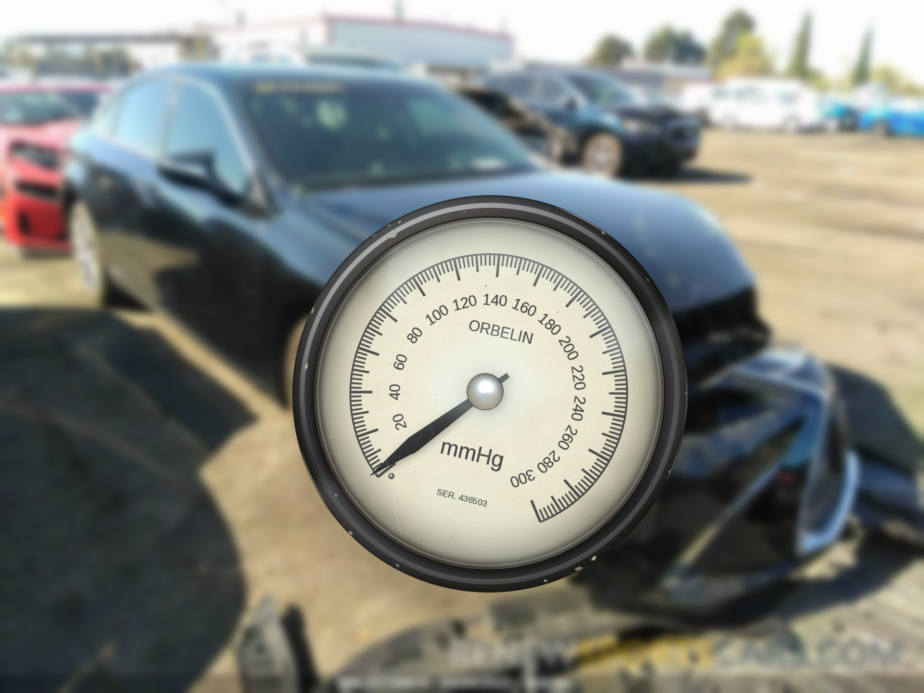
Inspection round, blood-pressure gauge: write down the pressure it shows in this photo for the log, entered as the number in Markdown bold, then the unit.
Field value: **2** mmHg
